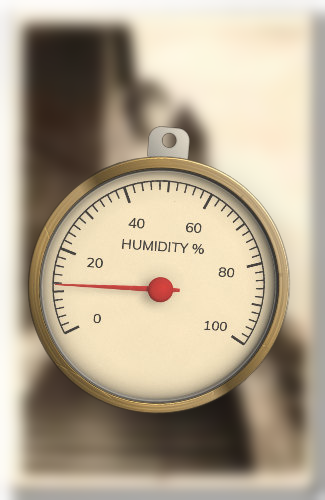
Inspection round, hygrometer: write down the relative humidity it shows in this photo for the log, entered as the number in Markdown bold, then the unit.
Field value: **12** %
